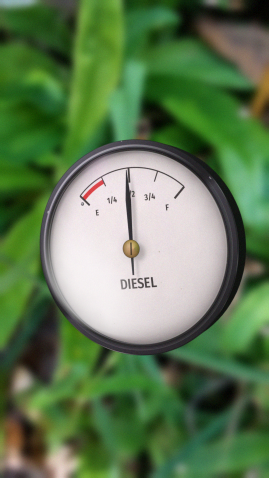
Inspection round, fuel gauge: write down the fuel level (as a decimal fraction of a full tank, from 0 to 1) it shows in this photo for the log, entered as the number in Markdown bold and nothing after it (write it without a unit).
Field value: **0.5**
